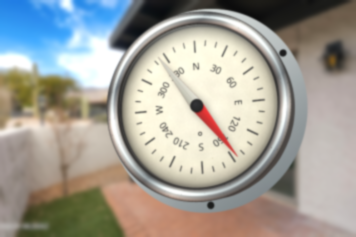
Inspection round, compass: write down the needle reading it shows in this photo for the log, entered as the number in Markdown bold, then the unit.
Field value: **145** °
